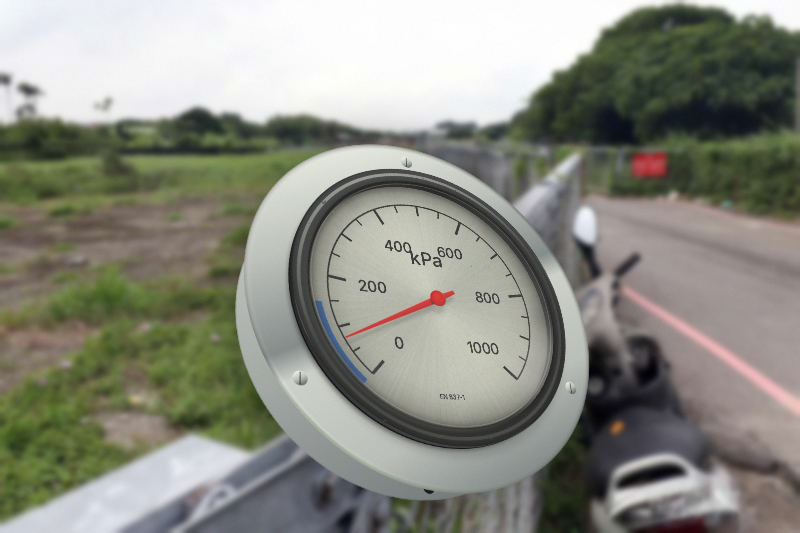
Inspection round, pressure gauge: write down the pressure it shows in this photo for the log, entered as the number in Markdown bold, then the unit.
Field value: **75** kPa
